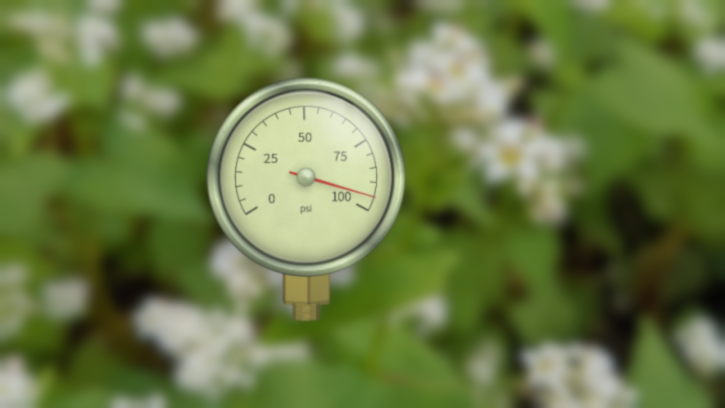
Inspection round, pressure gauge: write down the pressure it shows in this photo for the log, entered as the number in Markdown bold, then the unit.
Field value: **95** psi
